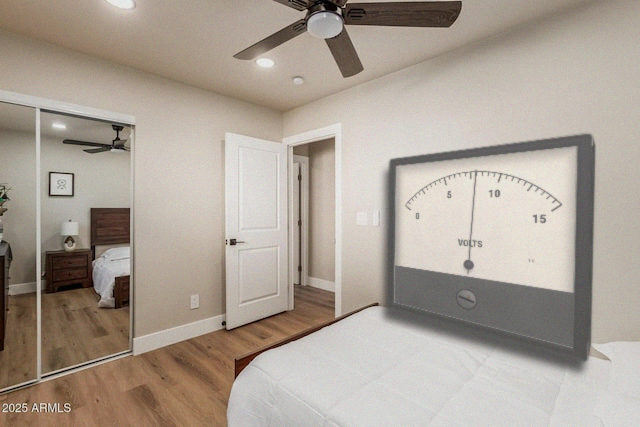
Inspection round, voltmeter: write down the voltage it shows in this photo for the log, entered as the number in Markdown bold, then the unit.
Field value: **8** V
